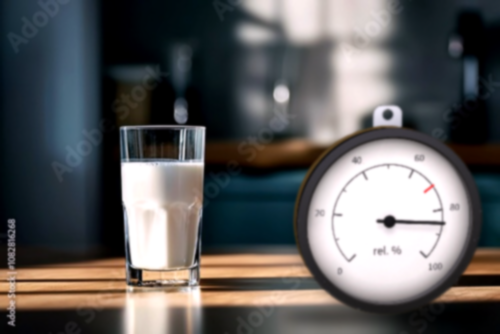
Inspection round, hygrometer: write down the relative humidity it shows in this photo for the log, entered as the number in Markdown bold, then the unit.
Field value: **85** %
